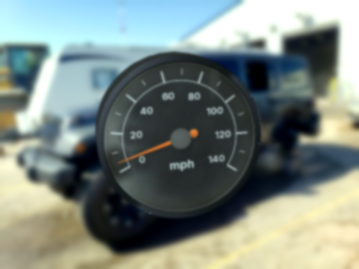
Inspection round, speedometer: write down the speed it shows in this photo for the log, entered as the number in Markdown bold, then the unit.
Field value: **5** mph
